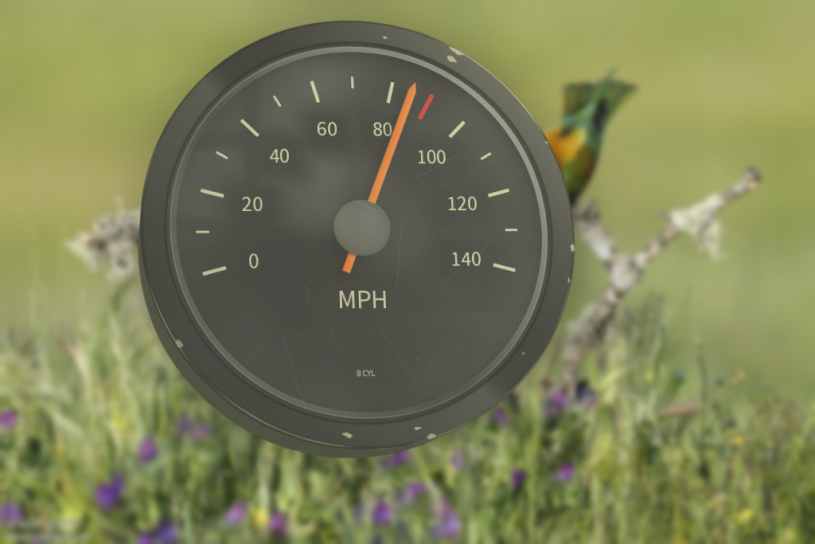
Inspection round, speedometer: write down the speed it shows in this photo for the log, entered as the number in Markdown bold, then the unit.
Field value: **85** mph
